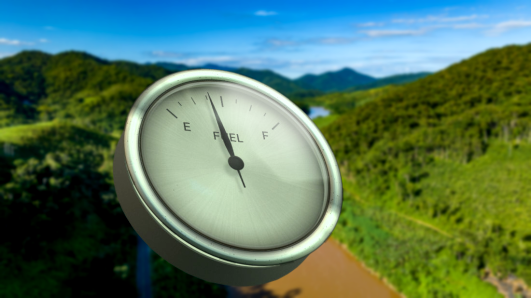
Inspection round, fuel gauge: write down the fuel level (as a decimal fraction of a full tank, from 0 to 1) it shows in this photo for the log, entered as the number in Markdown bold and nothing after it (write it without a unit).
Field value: **0.375**
